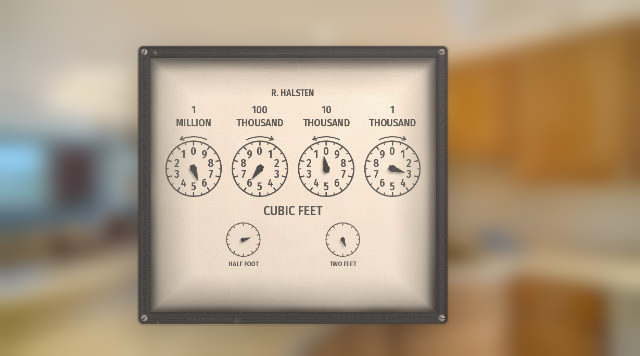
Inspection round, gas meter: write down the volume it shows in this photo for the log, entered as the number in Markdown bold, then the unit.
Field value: **560300** ft³
